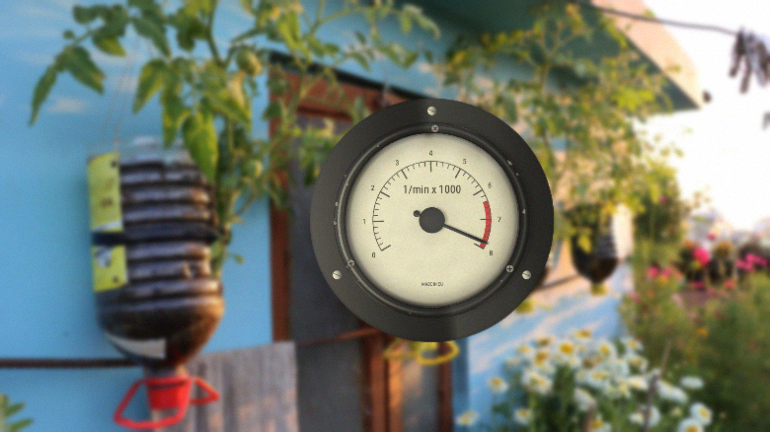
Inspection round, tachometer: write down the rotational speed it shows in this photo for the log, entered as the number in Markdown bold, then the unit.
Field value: **7800** rpm
